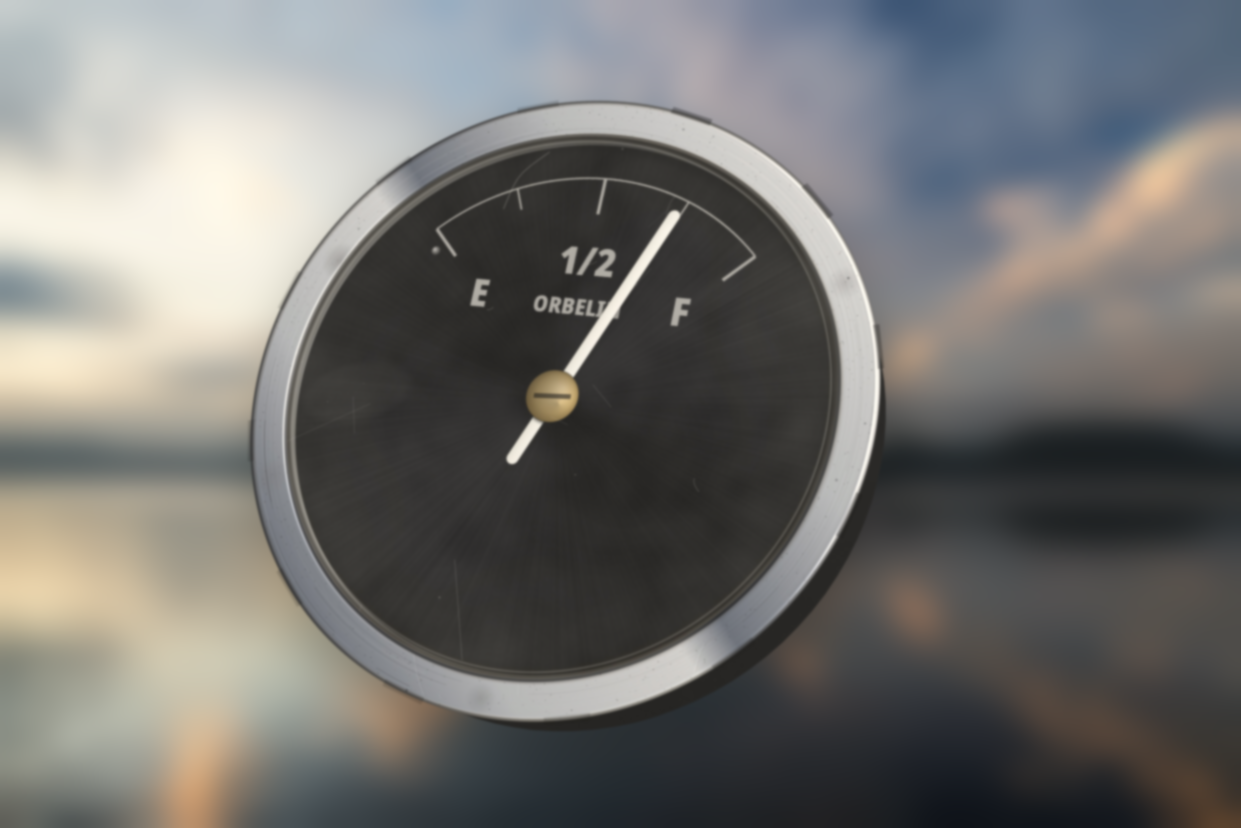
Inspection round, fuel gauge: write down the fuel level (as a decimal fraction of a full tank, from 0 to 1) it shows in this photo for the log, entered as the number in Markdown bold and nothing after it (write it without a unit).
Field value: **0.75**
